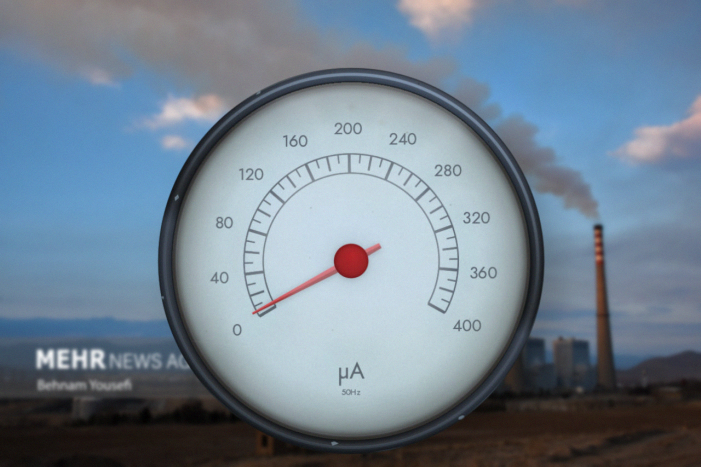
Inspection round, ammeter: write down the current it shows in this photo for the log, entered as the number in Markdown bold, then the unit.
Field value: **5** µA
